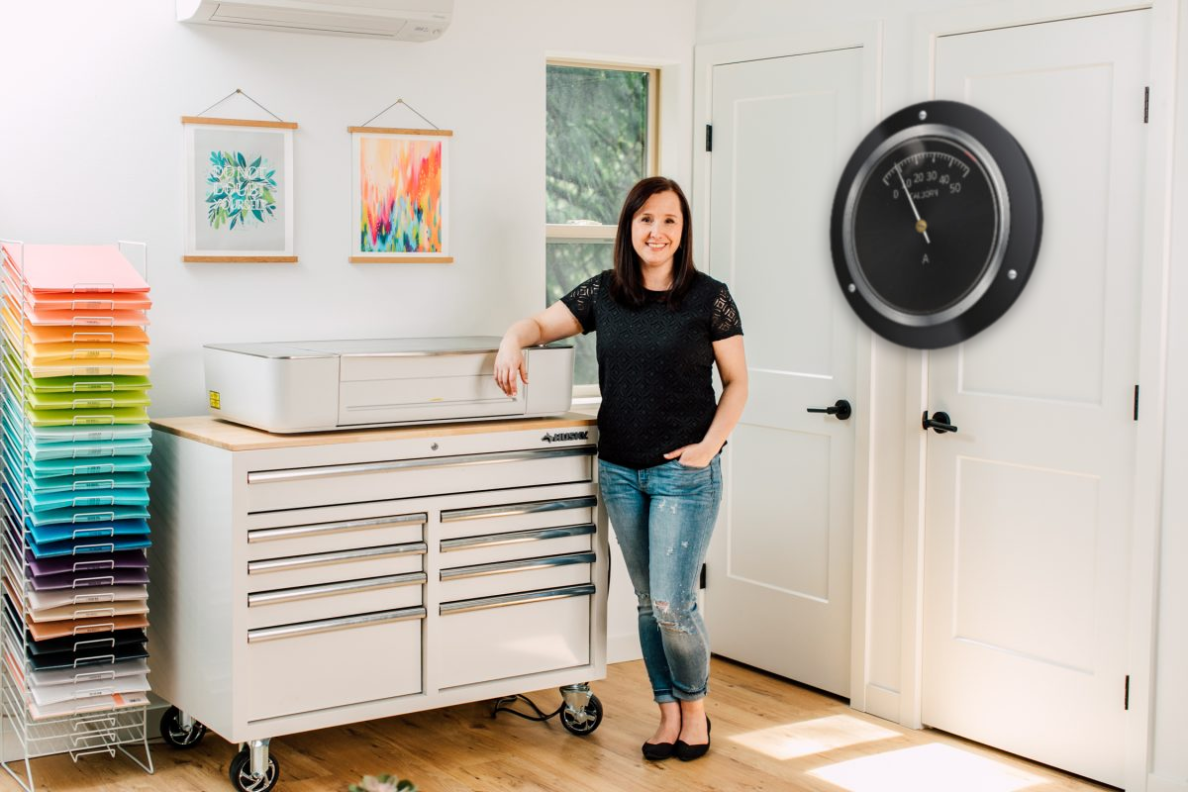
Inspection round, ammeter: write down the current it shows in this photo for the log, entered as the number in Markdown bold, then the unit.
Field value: **10** A
